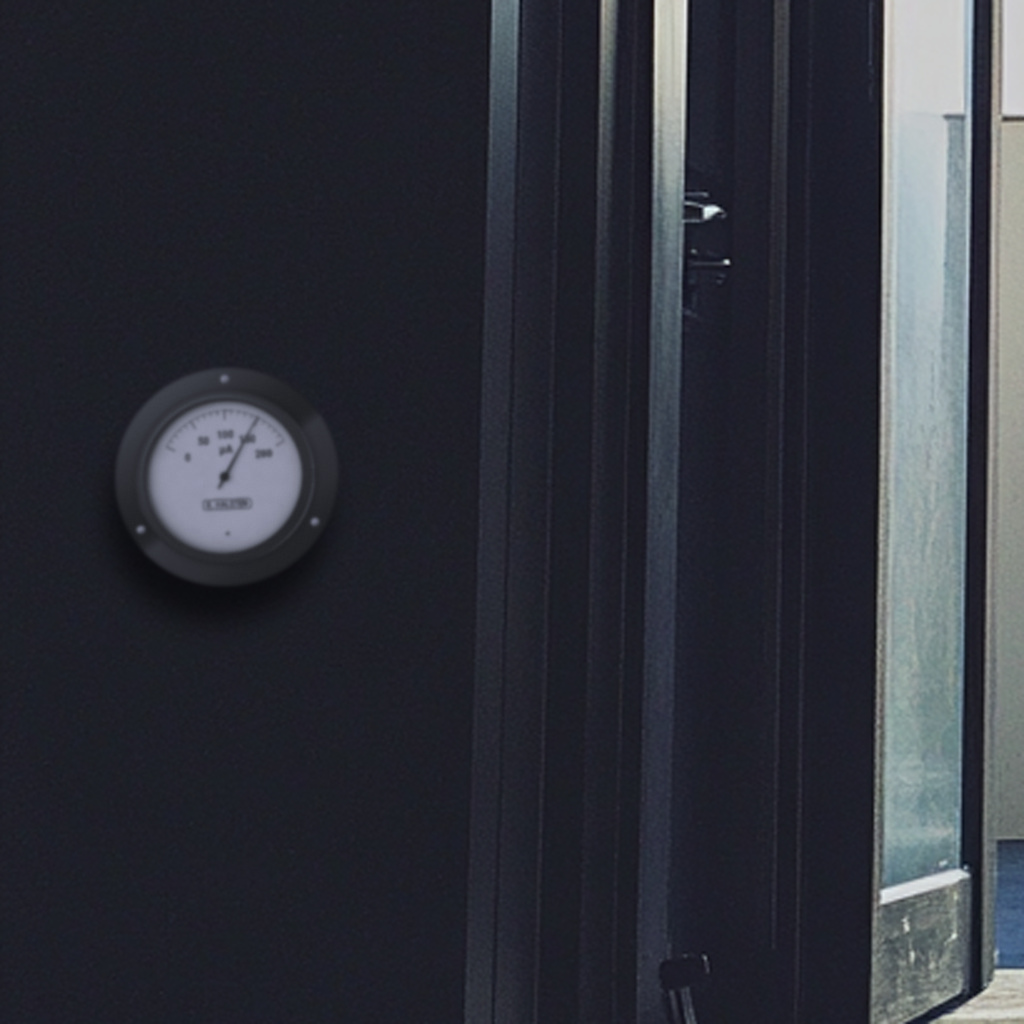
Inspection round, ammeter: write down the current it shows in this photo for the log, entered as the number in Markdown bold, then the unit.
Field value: **150** µA
